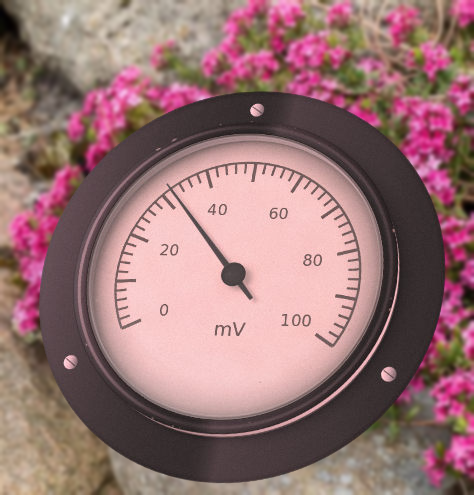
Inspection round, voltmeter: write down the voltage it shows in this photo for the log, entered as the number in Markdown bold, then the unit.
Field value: **32** mV
